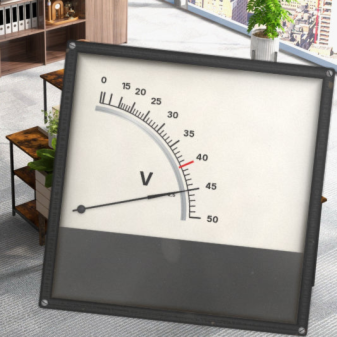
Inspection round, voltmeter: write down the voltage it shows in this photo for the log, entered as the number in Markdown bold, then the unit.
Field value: **45** V
